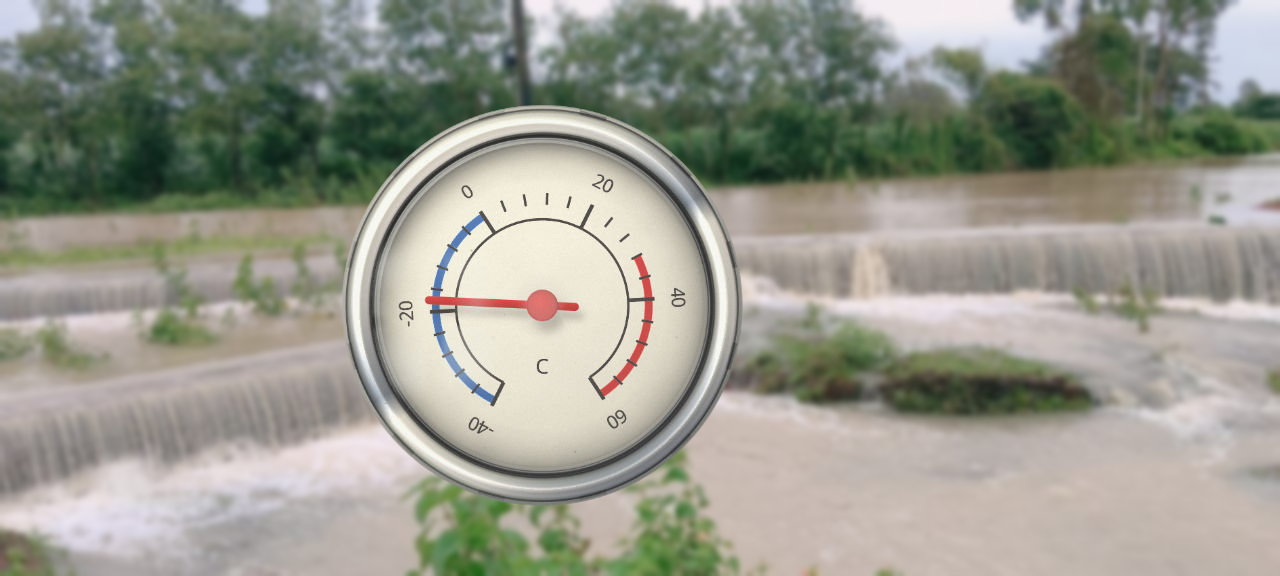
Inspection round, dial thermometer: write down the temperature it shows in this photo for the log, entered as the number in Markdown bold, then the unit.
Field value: **-18** °C
